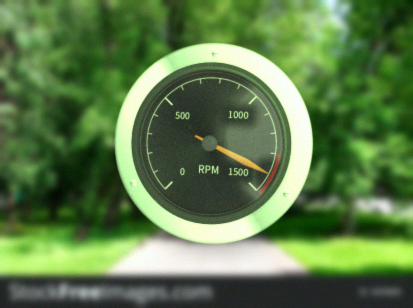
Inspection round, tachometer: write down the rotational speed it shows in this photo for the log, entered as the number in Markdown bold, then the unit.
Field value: **1400** rpm
